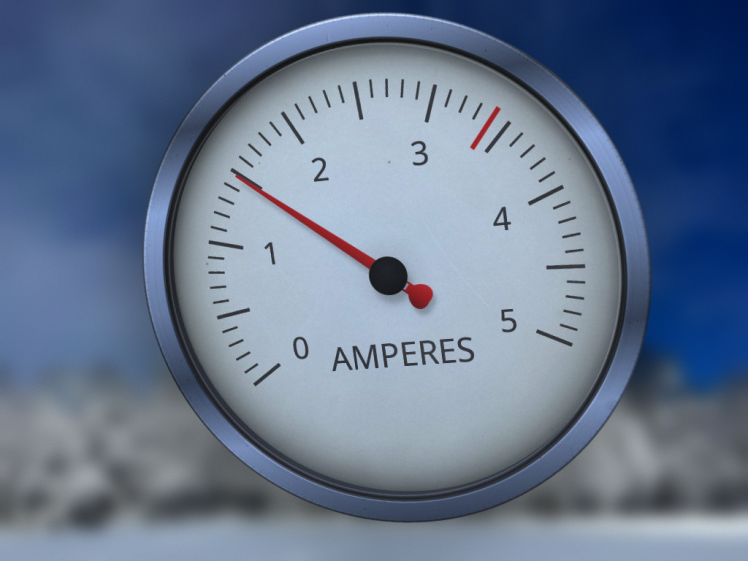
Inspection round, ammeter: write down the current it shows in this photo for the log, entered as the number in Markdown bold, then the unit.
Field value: **1.5** A
